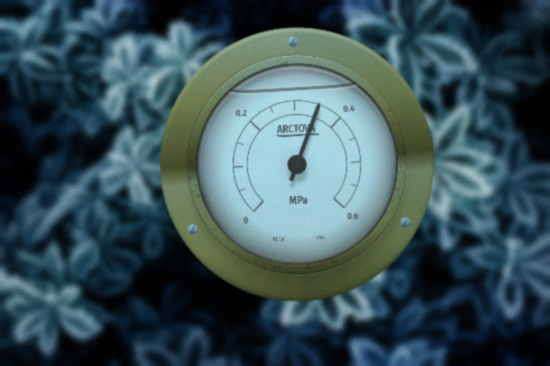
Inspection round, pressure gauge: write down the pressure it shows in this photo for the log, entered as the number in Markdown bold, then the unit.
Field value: **0.35** MPa
